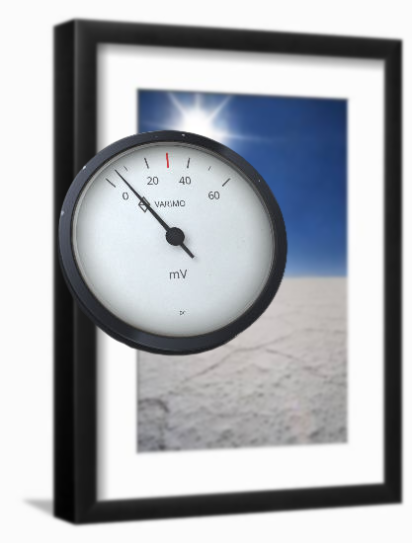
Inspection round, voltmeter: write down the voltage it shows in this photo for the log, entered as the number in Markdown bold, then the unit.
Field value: **5** mV
